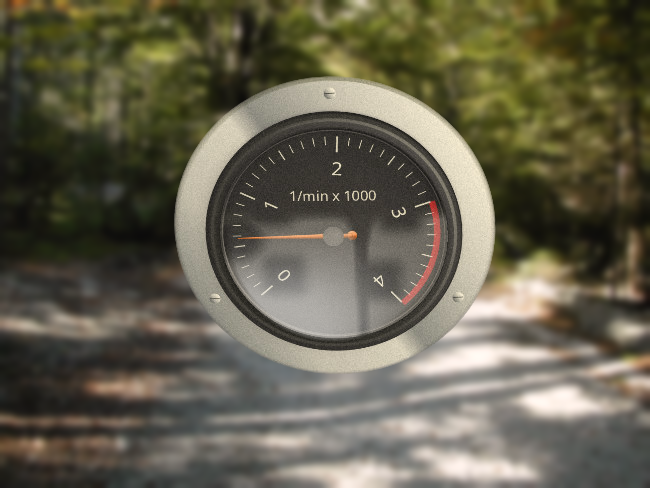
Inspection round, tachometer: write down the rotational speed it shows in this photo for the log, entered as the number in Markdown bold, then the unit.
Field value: **600** rpm
